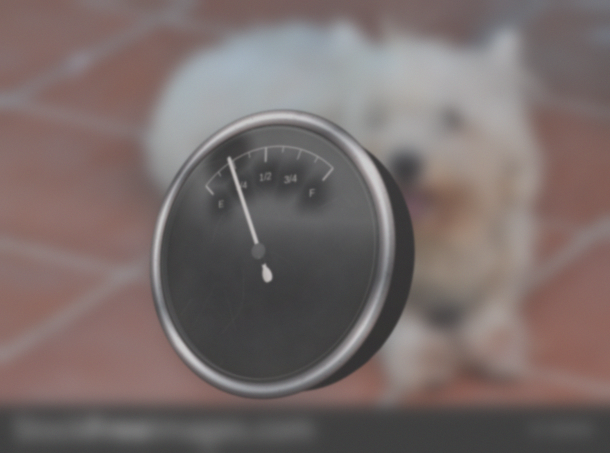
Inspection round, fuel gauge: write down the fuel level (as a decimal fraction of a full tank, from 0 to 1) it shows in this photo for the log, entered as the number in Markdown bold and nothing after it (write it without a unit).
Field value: **0.25**
